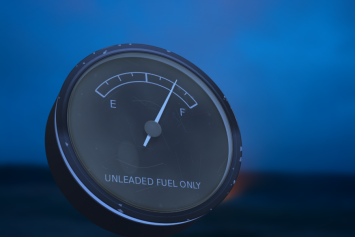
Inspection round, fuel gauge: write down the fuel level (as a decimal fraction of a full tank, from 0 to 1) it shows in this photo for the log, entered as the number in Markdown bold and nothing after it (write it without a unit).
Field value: **0.75**
